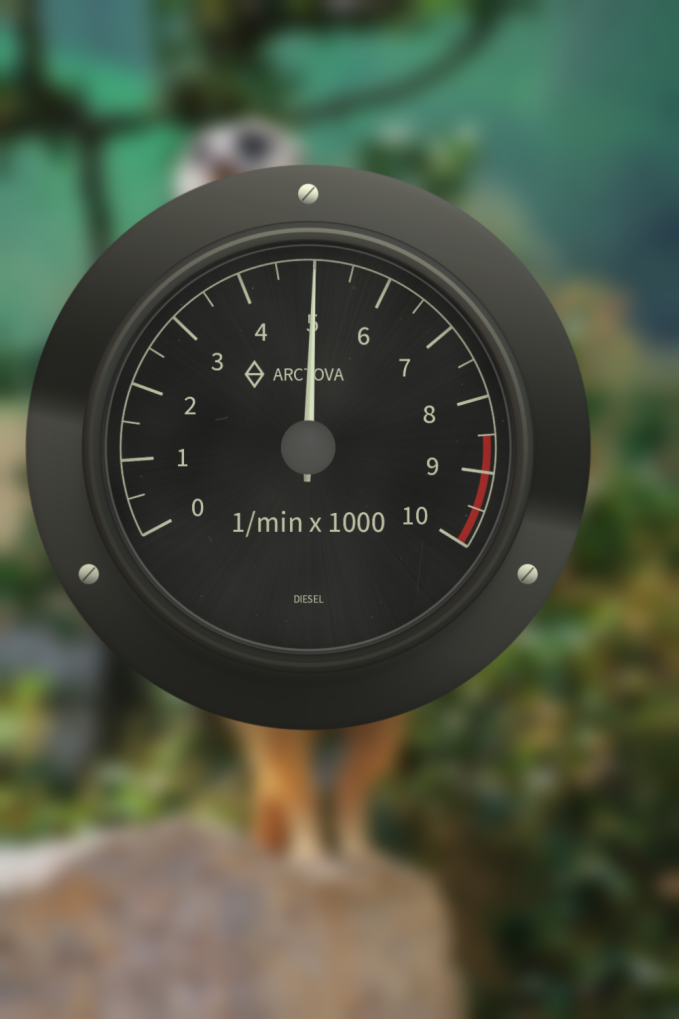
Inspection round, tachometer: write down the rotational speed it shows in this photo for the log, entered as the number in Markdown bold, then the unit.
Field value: **5000** rpm
